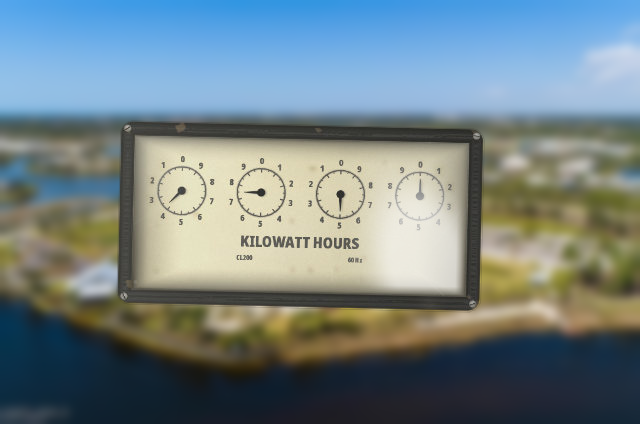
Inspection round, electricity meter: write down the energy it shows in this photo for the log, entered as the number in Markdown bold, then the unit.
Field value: **3750** kWh
